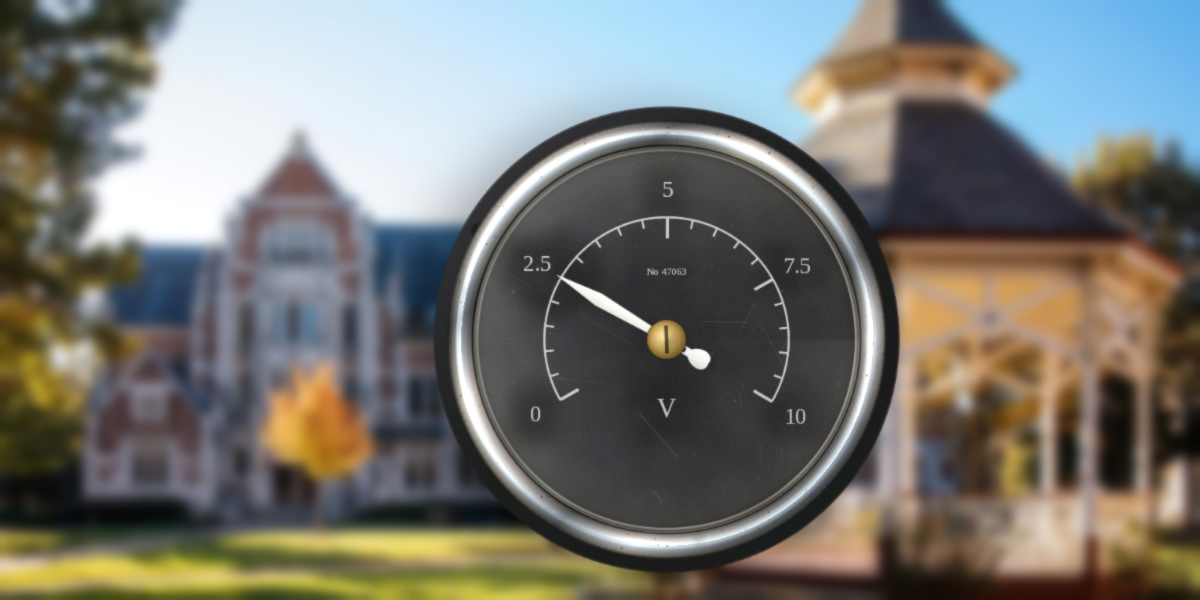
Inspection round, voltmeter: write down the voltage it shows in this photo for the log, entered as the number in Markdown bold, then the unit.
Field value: **2.5** V
